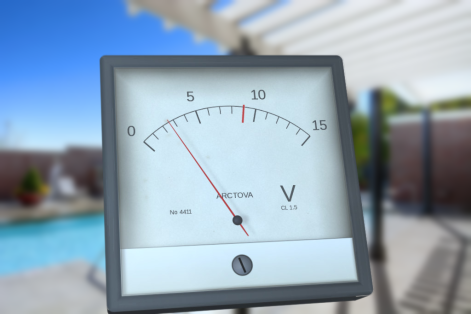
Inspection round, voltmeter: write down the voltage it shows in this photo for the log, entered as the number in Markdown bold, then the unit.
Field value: **2.5** V
